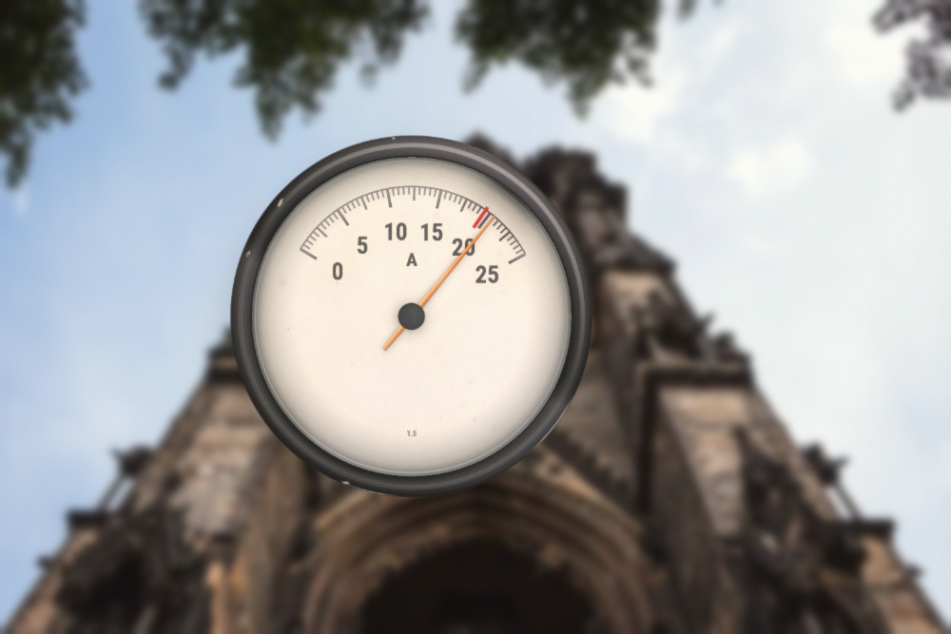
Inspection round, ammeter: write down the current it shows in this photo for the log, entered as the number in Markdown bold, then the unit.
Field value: **20.5** A
